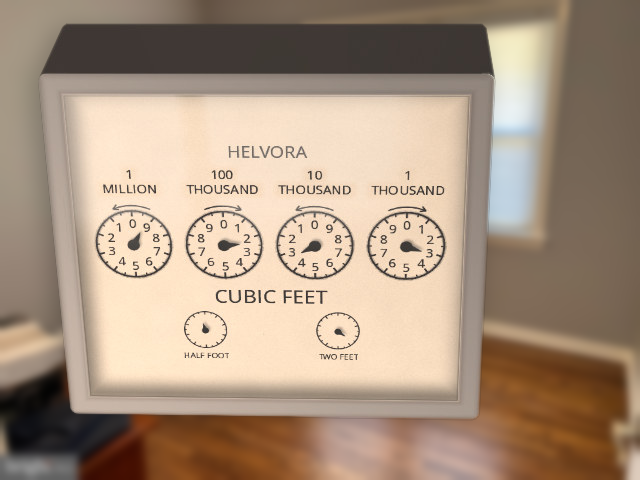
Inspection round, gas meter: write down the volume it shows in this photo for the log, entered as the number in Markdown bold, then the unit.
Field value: **923300** ft³
